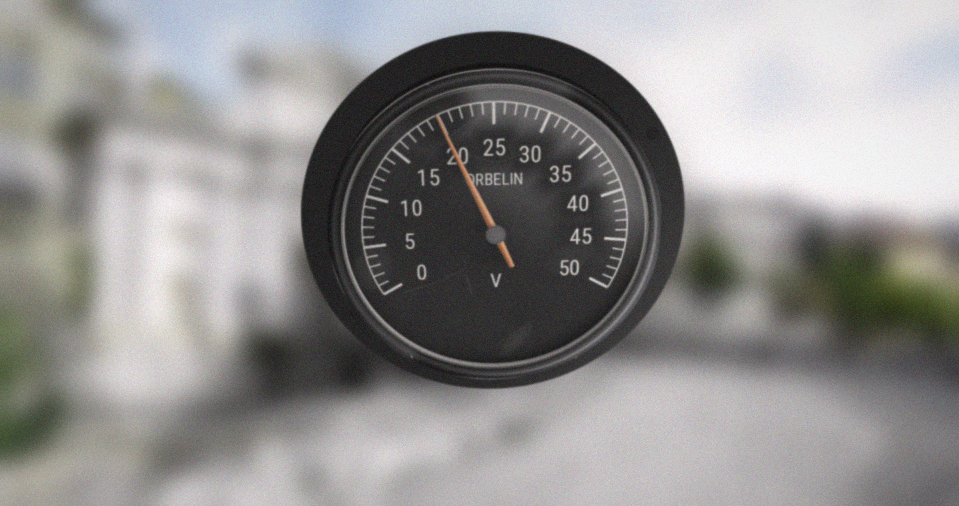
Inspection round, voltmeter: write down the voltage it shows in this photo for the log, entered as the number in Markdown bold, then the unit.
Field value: **20** V
